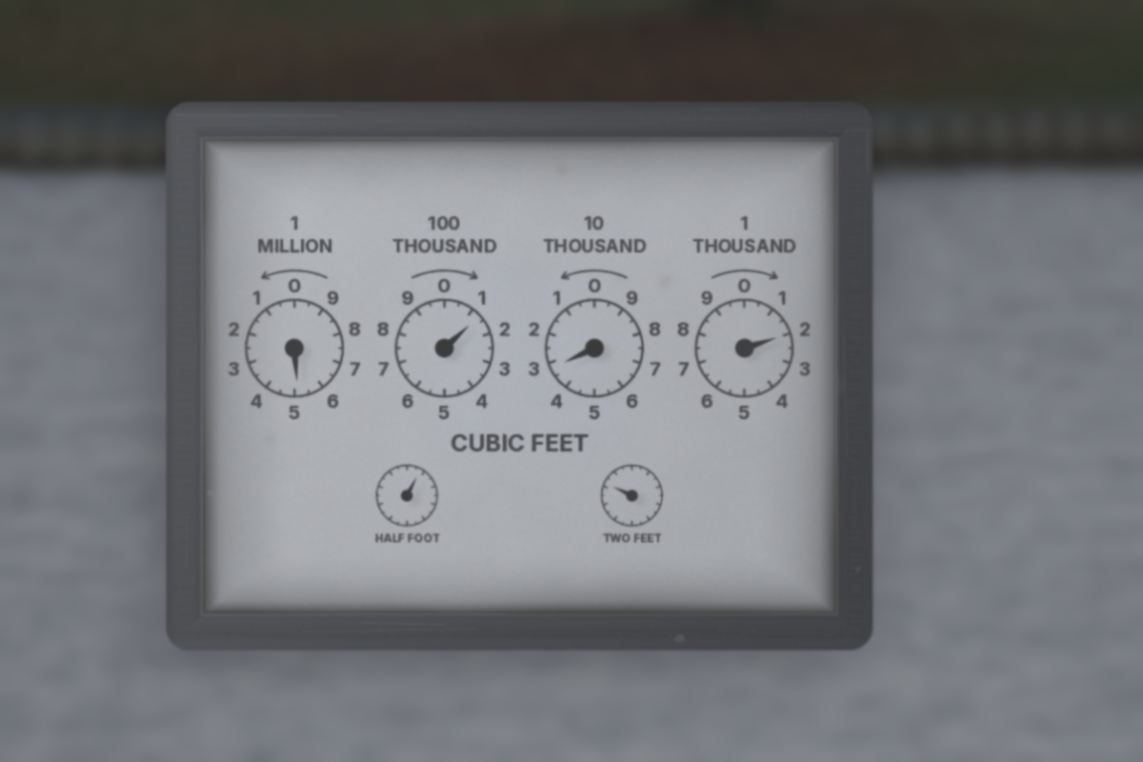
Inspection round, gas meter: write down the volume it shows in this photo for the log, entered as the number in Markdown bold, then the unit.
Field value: **513200** ft³
